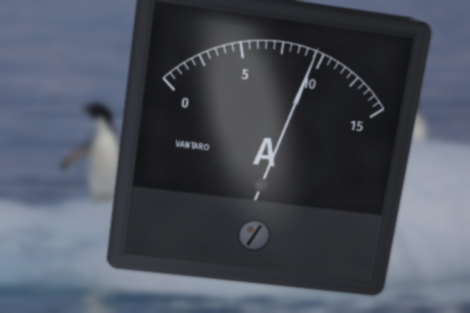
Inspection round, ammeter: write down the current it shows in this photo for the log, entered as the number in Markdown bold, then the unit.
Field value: **9.5** A
